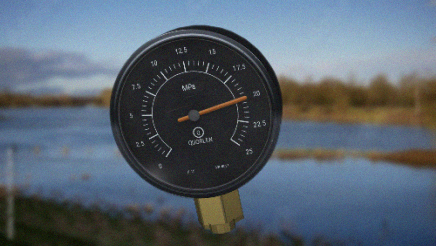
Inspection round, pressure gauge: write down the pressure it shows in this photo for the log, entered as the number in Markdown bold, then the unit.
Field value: **20** MPa
